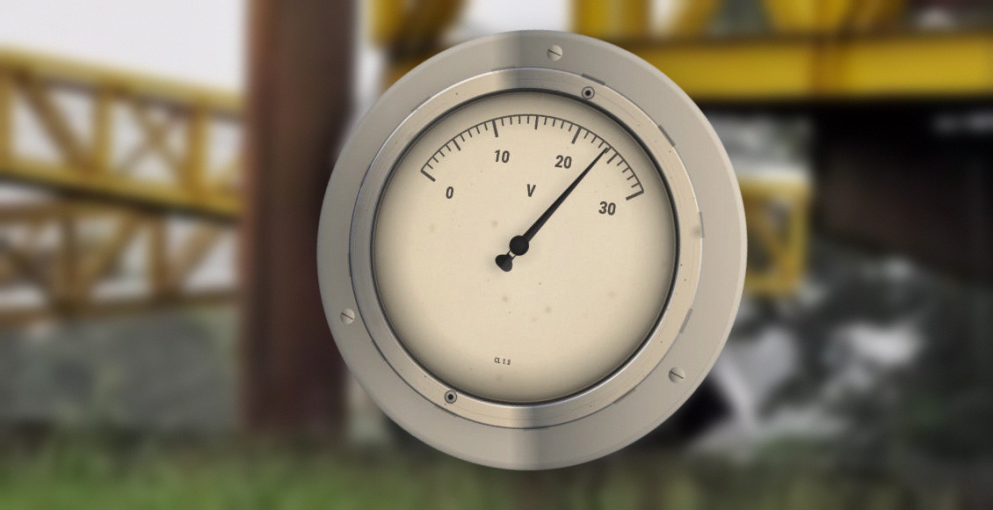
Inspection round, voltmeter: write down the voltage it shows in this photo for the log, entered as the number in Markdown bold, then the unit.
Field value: **24** V
